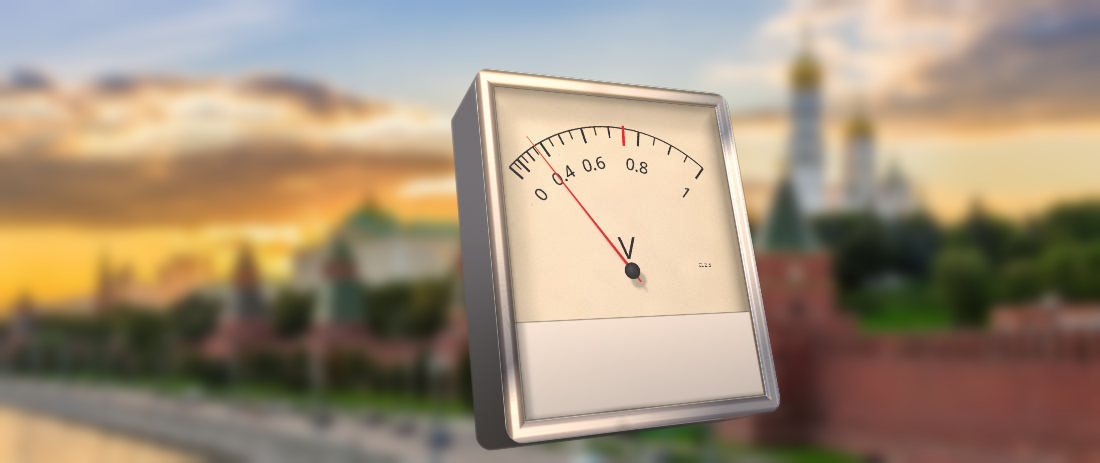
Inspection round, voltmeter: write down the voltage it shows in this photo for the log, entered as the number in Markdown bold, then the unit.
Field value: **0.35** V
